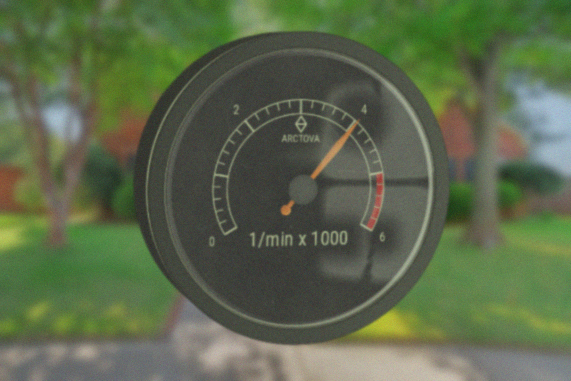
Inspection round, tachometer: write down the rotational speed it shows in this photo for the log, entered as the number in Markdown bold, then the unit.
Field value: **4000** rpm
